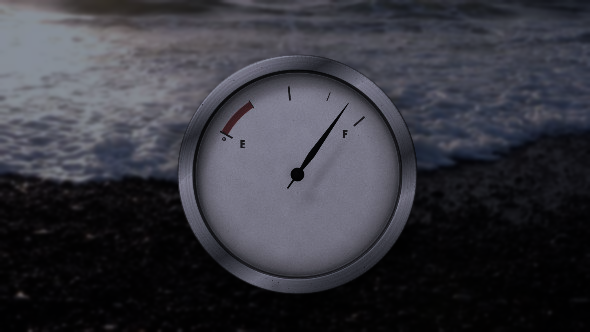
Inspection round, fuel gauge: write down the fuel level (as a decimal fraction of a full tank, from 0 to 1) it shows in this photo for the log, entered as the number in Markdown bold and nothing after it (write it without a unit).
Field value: **0.875**
